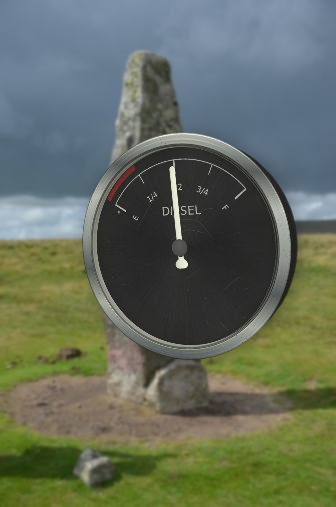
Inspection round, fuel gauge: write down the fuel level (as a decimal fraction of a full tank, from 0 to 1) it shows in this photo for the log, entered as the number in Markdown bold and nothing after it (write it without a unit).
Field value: **0.5**
